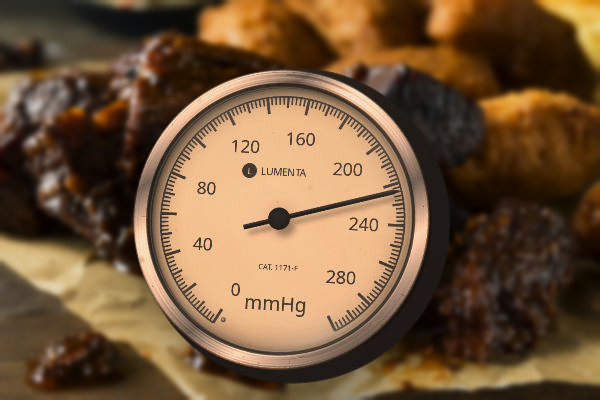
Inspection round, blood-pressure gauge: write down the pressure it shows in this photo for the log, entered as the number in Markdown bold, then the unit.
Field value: **224** mmHg
